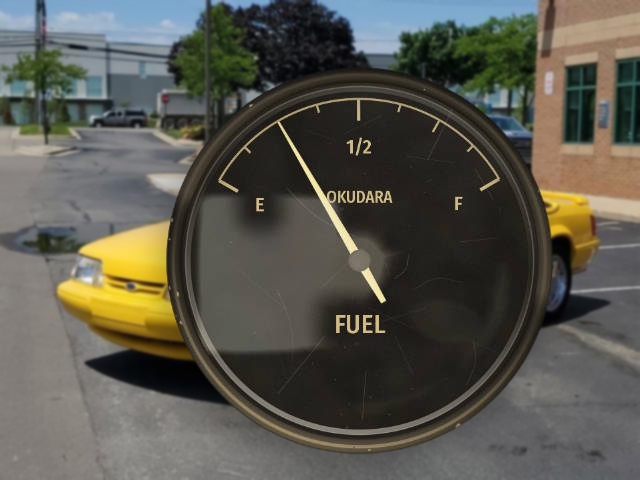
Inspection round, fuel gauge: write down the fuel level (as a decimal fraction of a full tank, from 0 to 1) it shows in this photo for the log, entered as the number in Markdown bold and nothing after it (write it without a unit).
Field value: **0.25**
